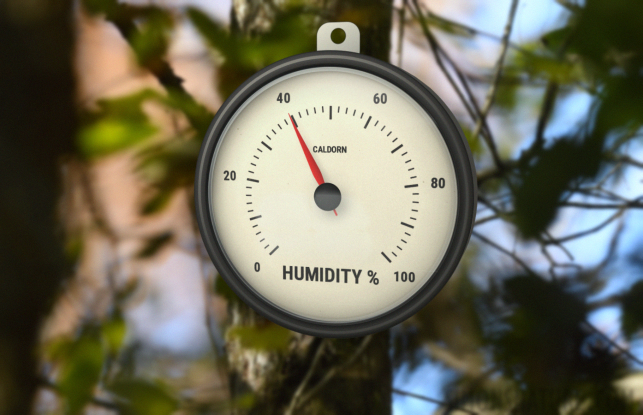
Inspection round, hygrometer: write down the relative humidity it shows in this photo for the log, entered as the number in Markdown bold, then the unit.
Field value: **40** %
